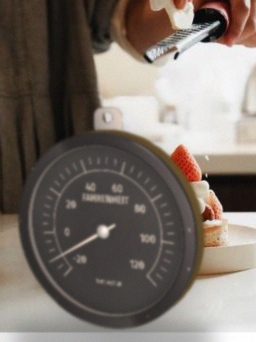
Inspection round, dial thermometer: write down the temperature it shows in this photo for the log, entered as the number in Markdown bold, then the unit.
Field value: **-12** °F
